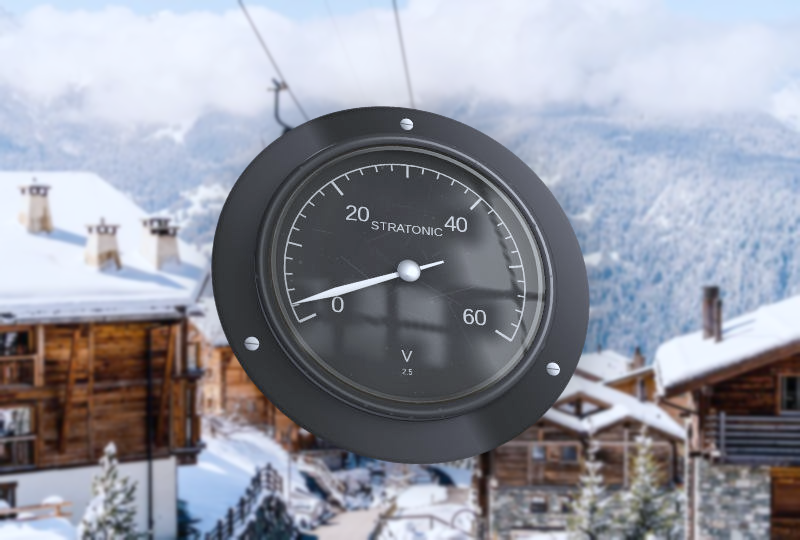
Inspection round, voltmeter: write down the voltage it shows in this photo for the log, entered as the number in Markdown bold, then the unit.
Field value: **2** V
